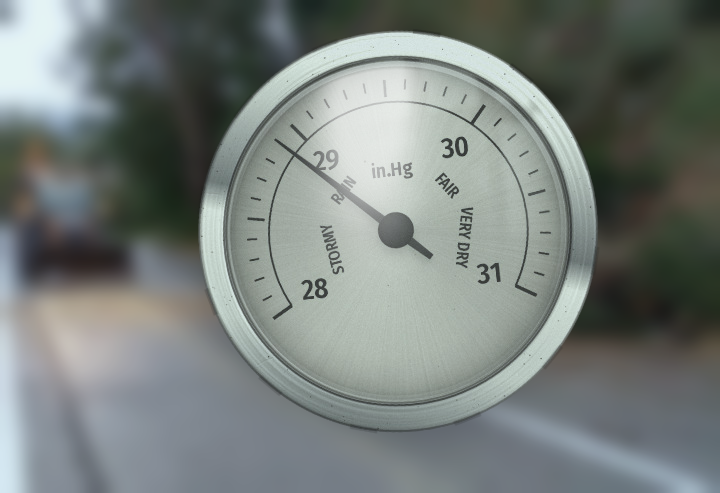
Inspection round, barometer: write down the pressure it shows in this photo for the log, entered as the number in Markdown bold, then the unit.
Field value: **28.9** inHg
